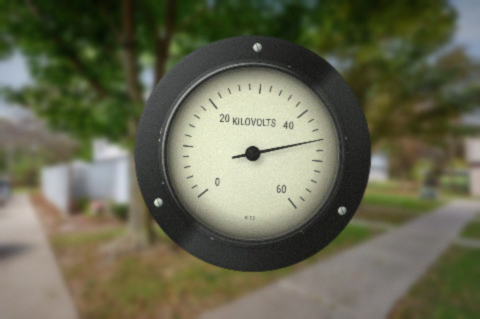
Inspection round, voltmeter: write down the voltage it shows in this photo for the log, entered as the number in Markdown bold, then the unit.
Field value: **46** kV
